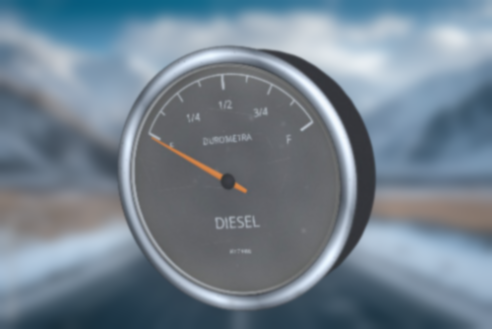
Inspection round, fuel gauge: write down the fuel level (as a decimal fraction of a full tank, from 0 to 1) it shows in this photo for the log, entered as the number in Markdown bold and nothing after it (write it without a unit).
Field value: **0**
